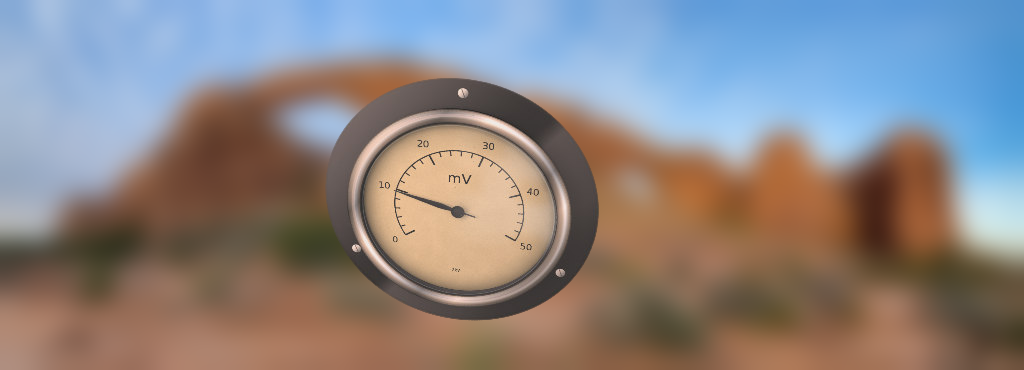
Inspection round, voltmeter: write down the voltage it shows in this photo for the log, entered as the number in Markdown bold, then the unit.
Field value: **10** mV
